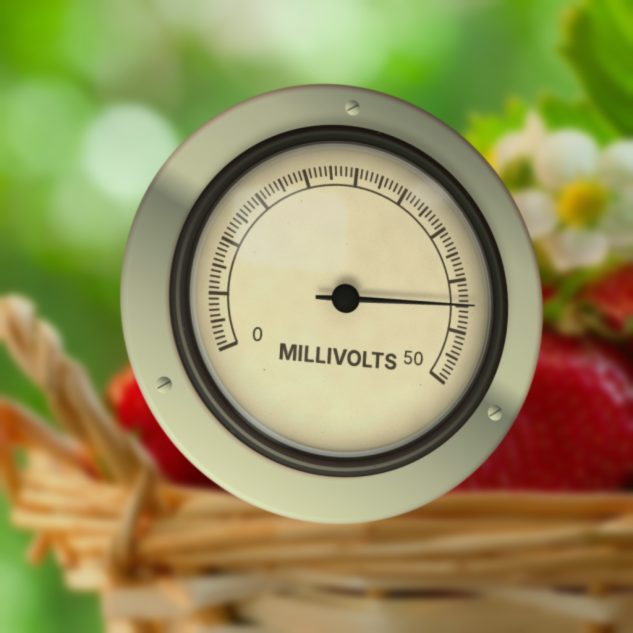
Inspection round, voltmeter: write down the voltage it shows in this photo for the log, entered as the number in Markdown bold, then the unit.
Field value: **42.5** mV
